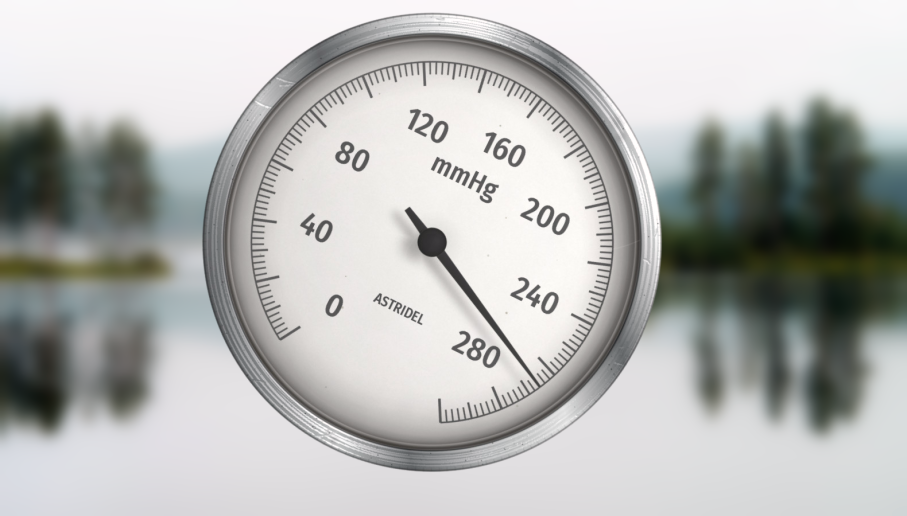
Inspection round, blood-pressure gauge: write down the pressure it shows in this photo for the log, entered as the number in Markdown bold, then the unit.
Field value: **266** mmHg
